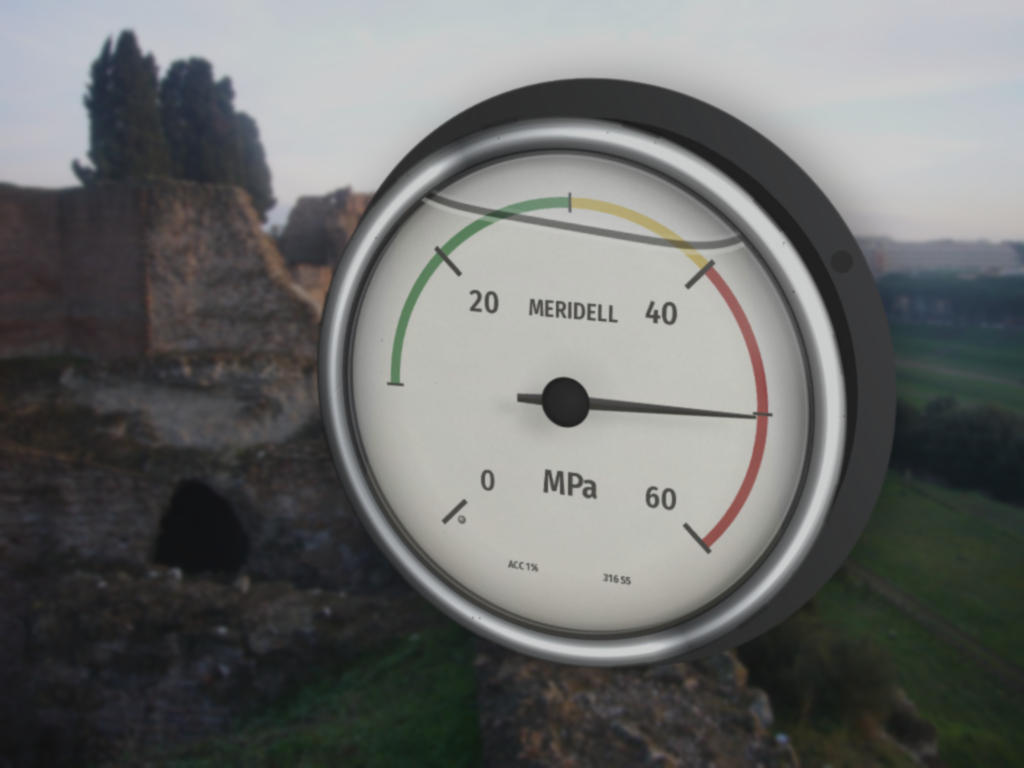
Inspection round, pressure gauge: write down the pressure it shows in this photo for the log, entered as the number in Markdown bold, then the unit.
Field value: **50** MPa
